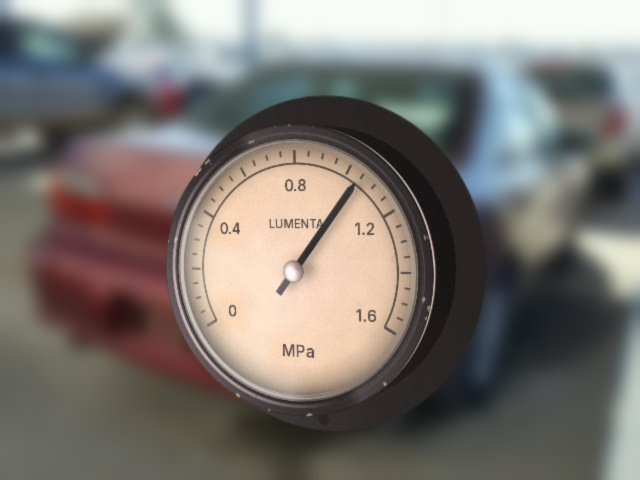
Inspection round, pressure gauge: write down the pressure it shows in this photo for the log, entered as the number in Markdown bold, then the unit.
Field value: **1.05** MPa
